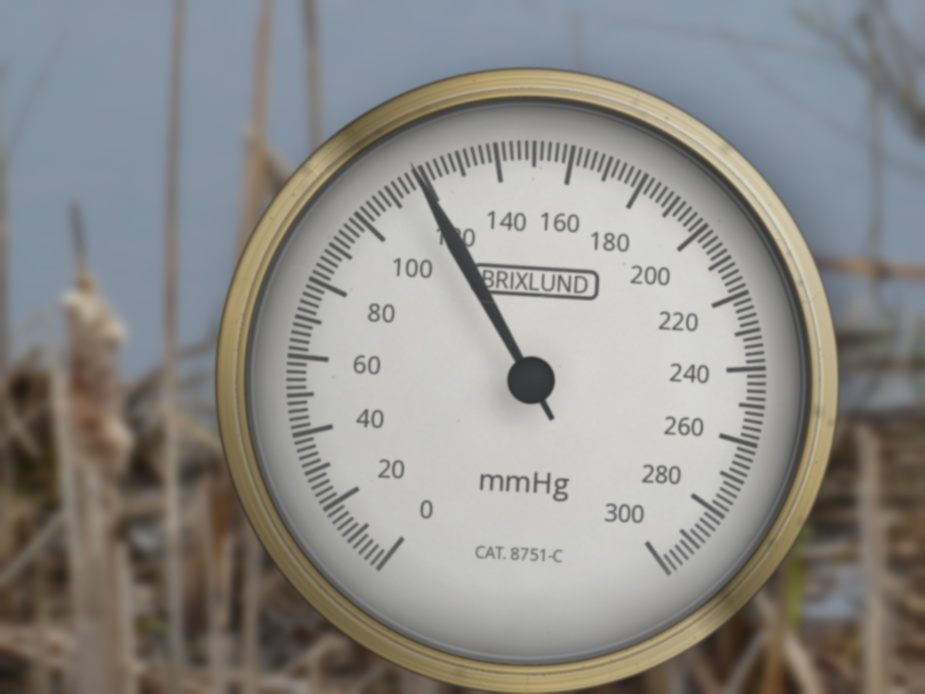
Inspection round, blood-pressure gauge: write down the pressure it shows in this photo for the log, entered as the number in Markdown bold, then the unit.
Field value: **118** mmHg
